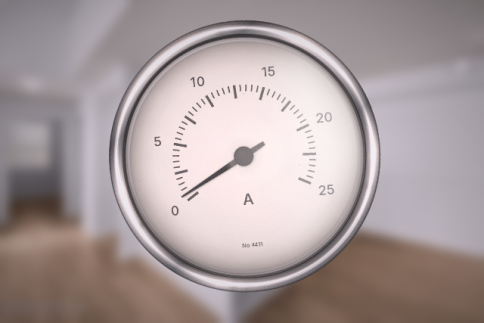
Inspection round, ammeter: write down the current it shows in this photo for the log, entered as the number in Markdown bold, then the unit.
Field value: **0.5** A
